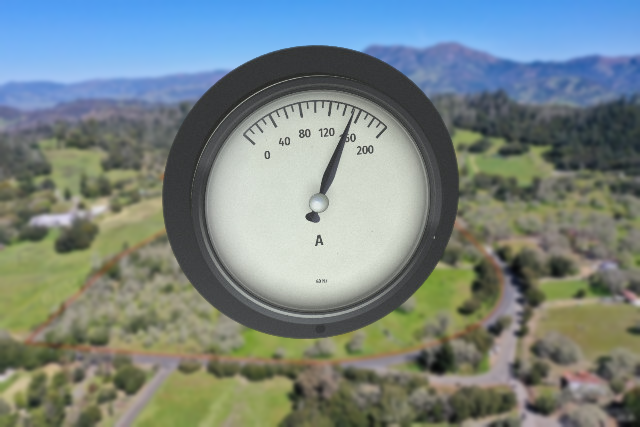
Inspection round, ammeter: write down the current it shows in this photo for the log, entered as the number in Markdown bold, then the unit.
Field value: **150** A
